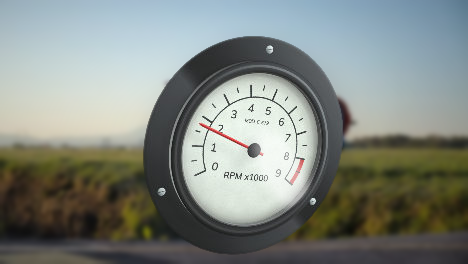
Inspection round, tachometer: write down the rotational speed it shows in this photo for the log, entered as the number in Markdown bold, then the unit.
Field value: **1750** rpm
